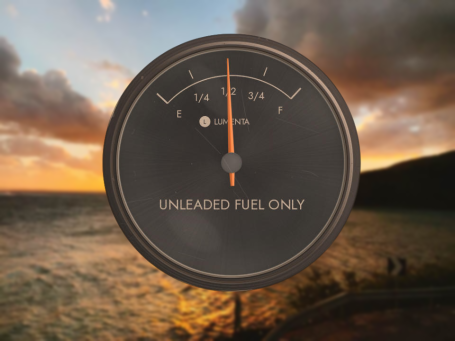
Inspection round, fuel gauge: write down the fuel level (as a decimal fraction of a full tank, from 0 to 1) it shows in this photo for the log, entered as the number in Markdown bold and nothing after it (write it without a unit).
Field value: **0.5**
